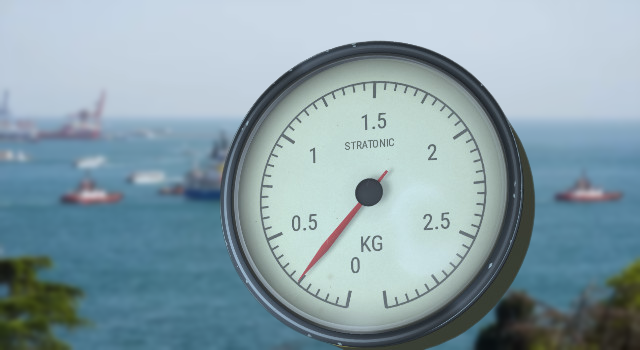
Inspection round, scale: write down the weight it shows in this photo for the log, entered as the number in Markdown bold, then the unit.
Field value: **0.25** kg
